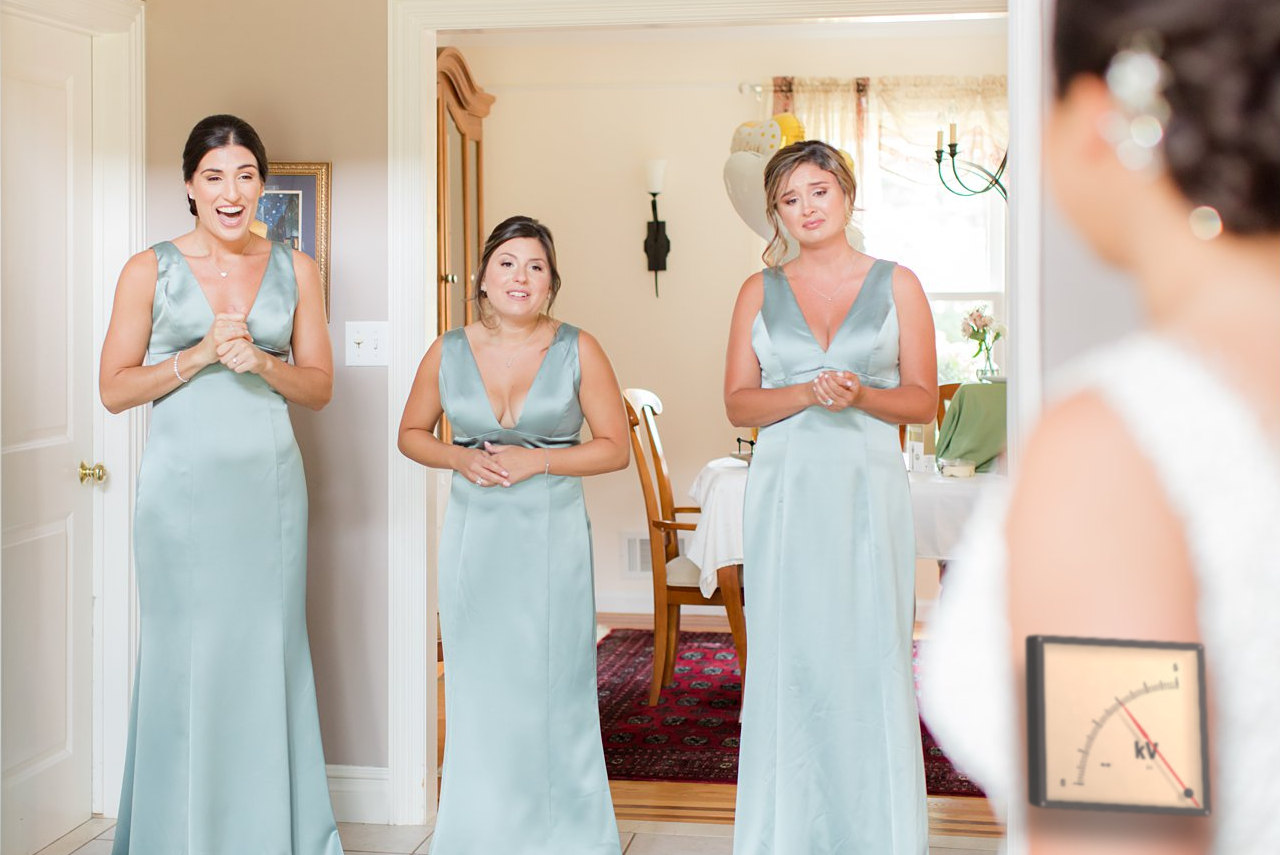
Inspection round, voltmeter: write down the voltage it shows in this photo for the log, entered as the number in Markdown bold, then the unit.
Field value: **3** kV
